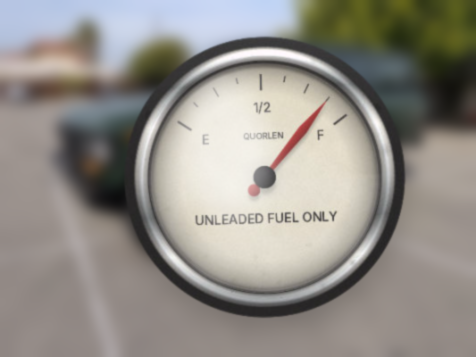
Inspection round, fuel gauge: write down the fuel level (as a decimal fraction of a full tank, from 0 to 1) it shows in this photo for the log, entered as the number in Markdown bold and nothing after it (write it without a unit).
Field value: **0.875**
